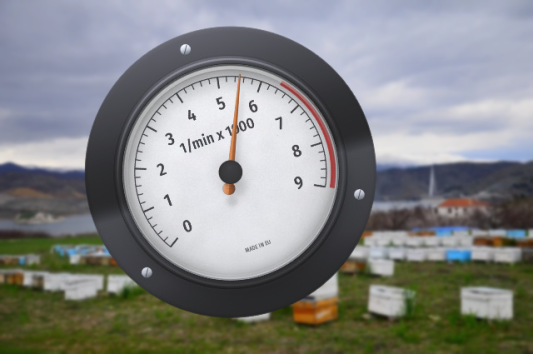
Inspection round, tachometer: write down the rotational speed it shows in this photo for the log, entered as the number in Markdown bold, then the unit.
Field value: **5500** rpm
